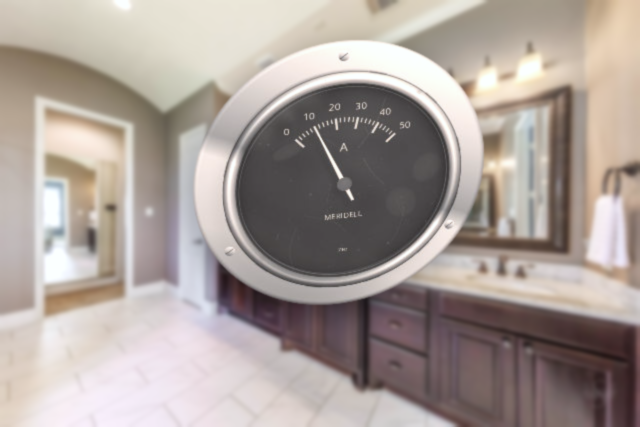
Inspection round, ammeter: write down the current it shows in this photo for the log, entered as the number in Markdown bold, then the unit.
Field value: **10** A
